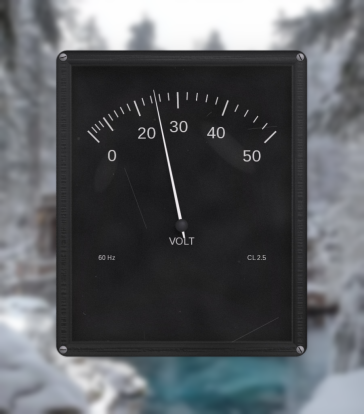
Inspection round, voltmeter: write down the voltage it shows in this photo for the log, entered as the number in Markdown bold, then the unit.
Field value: **25** V
